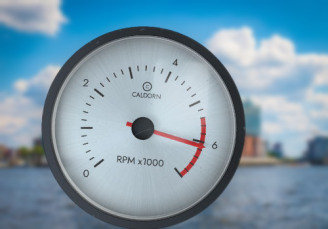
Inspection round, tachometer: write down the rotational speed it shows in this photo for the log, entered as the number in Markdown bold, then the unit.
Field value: **6100** rpm
